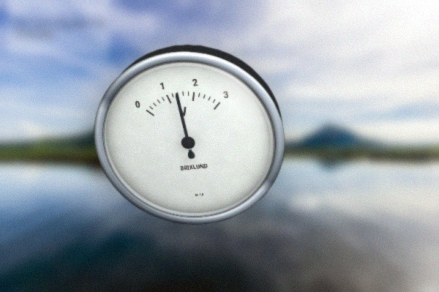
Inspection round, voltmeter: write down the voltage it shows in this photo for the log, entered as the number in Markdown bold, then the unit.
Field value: **1.4** V
